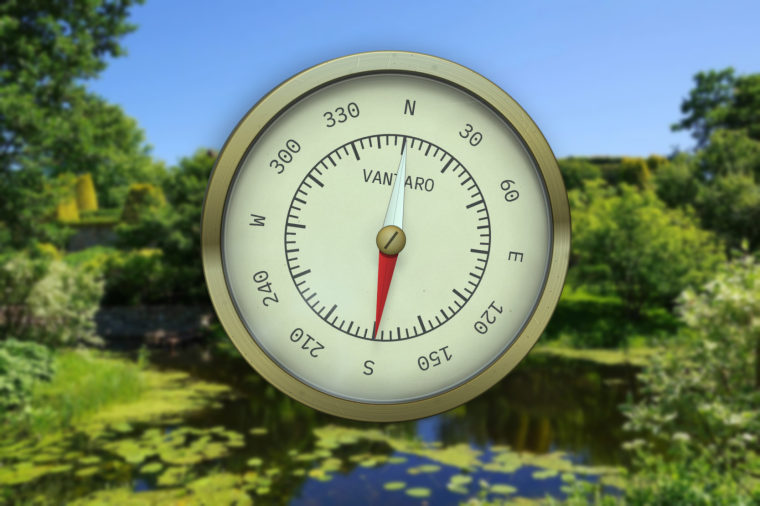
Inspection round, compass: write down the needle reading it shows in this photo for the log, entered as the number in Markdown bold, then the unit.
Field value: **180** °
